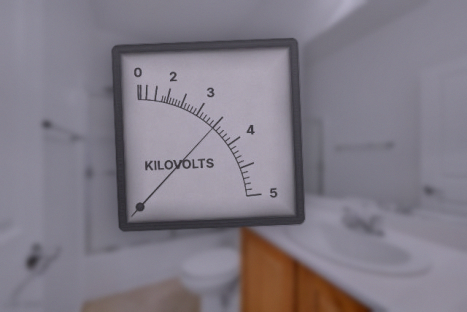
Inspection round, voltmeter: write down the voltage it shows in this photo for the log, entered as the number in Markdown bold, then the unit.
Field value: **3.5** kV
